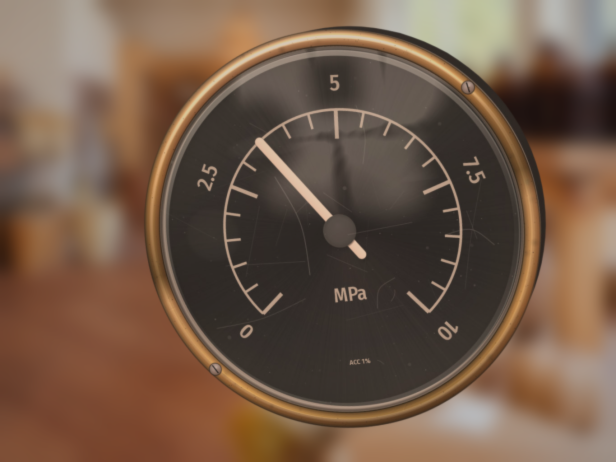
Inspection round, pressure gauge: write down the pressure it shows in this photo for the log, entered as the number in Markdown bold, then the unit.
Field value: **3.5** MPa
